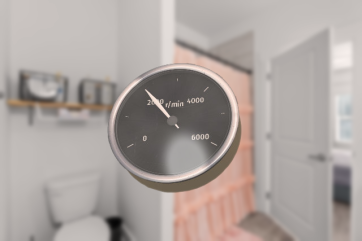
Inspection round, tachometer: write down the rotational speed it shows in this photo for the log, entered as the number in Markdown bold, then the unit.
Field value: **2000** rpm
